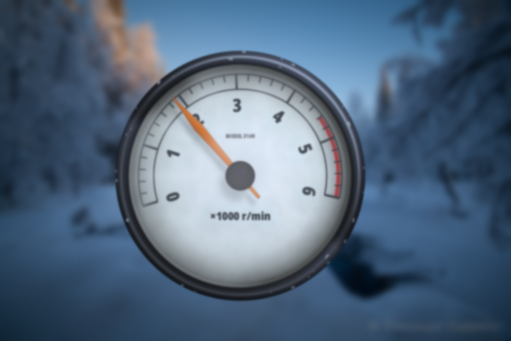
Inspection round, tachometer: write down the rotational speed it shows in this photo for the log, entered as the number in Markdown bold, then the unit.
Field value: **1900** rpm
